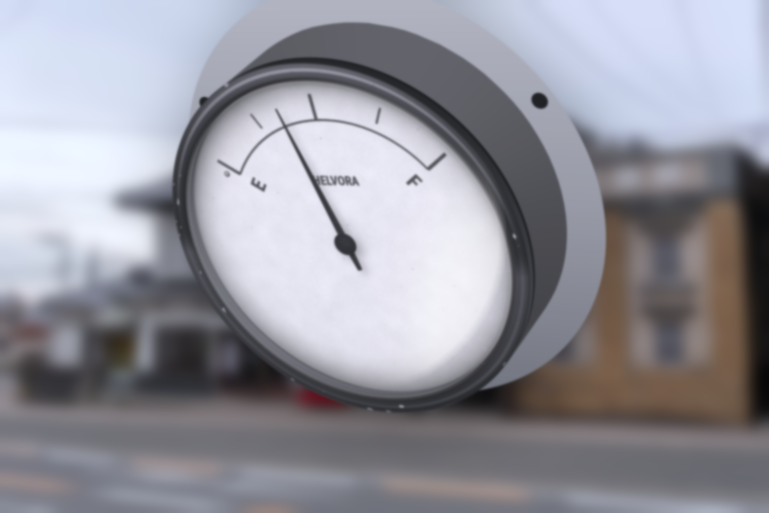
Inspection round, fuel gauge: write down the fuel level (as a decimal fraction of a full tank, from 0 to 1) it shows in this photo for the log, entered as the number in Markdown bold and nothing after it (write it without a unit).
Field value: **0.375**
